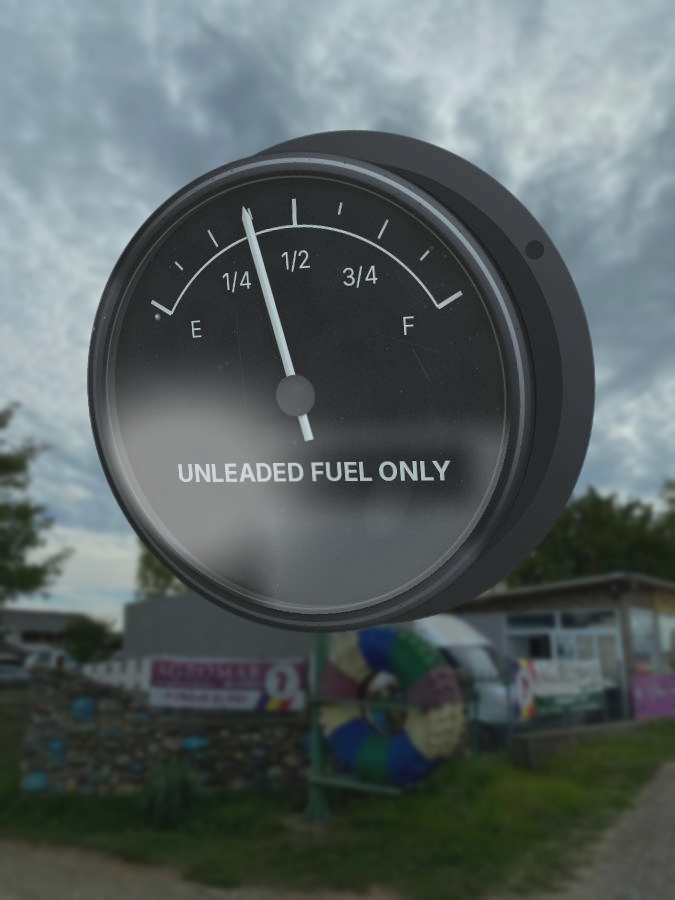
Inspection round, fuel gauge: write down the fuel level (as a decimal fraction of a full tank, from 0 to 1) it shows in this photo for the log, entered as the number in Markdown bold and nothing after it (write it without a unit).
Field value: **0.375**
